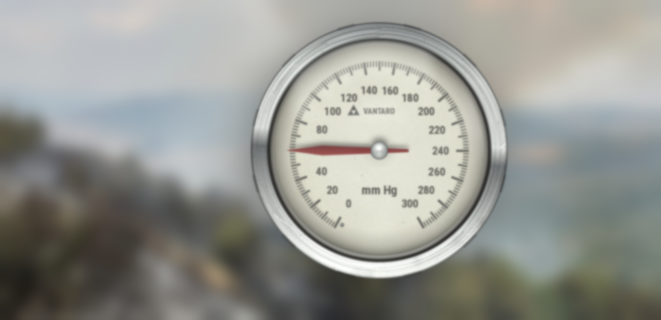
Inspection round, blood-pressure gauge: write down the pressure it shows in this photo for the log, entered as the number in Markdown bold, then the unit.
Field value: **60** mmHg
